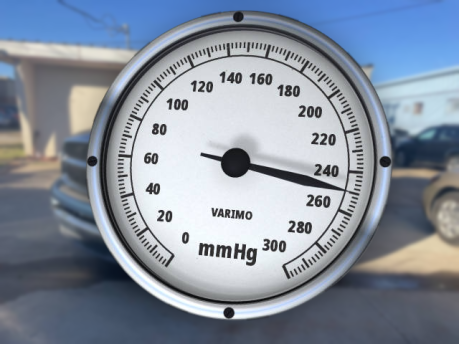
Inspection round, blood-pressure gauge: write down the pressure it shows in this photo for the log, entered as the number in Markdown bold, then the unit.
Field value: **250** mmHg
